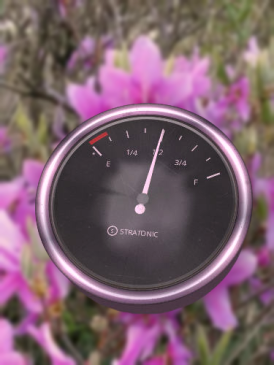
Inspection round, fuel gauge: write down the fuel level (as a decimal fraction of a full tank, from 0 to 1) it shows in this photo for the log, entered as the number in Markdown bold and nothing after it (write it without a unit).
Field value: **0.5**
